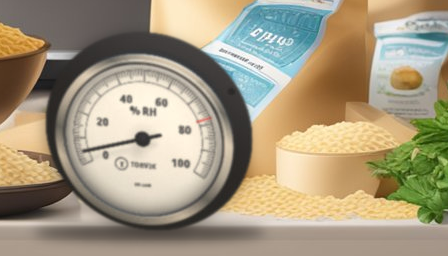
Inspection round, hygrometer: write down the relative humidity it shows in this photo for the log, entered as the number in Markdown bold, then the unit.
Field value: **5** %
